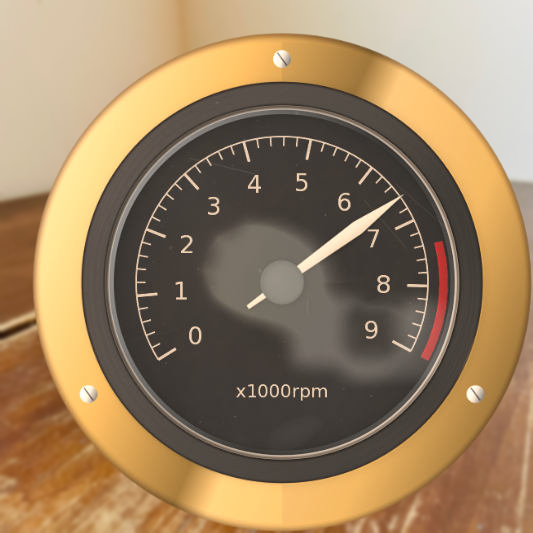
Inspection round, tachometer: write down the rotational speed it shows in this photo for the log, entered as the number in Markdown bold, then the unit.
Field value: **6600** rpm
